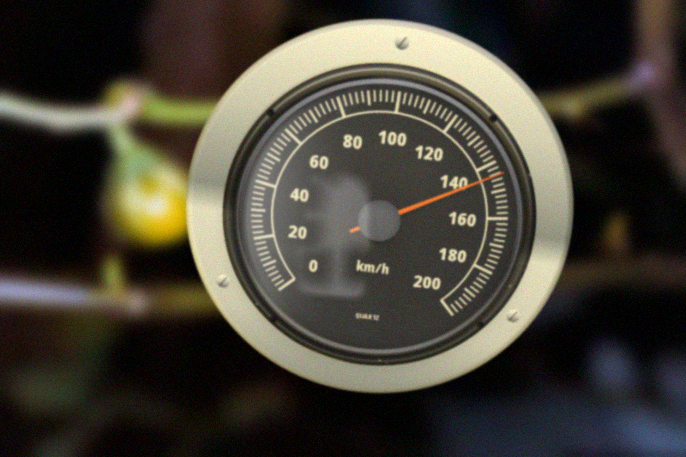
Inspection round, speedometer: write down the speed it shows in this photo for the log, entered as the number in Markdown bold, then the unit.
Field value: **144** km/h
